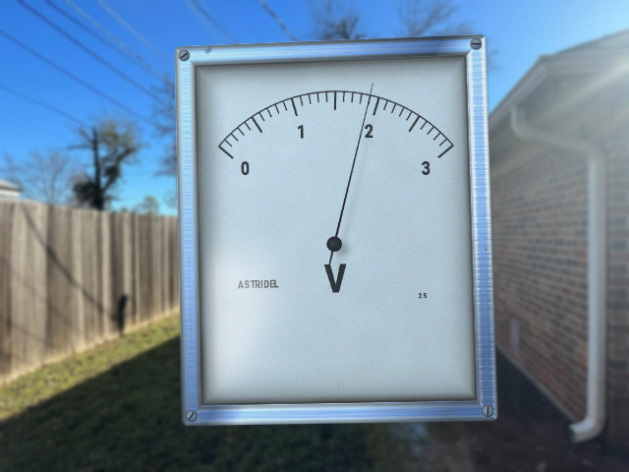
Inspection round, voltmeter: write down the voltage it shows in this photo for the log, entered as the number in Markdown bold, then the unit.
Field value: **1.9** V
